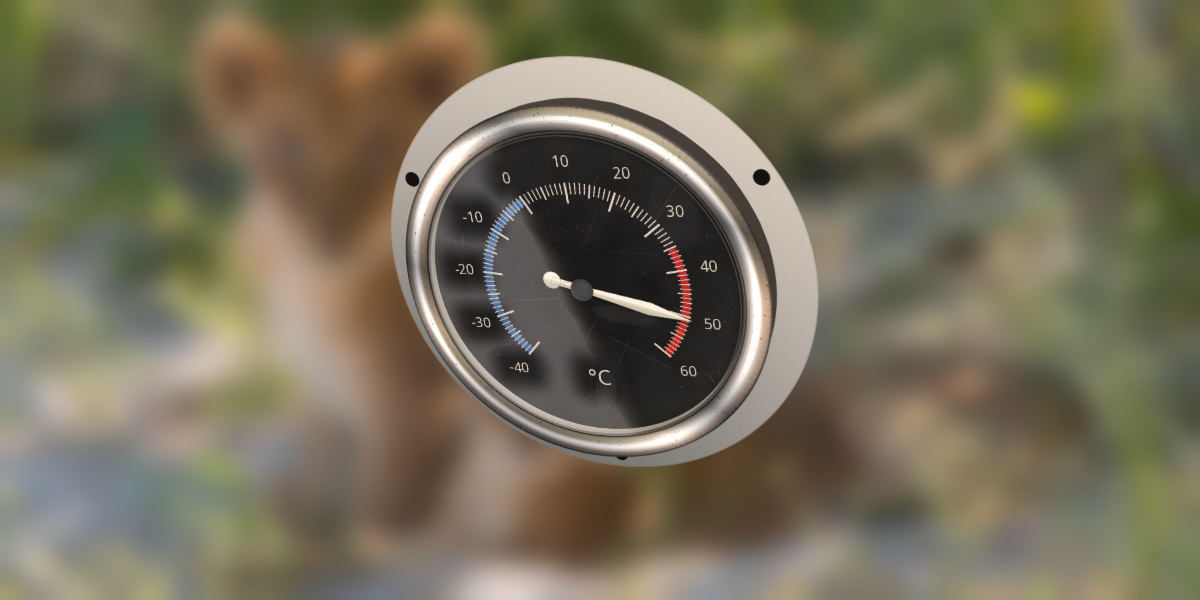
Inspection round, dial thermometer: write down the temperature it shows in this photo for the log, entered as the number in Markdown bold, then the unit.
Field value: **50** °C
